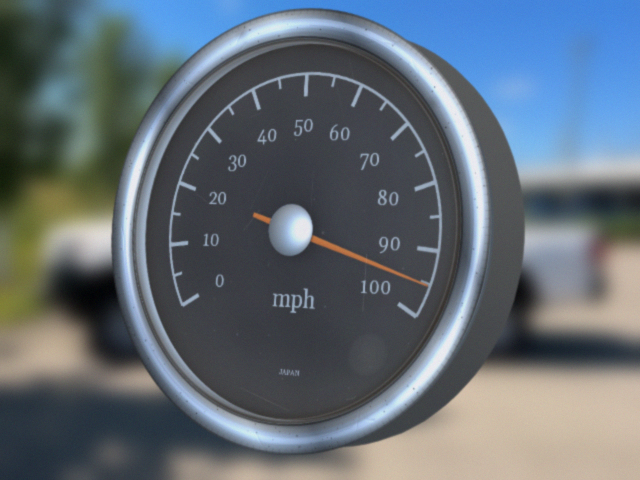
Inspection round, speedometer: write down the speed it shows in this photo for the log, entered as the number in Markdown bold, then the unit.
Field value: **95** mph
